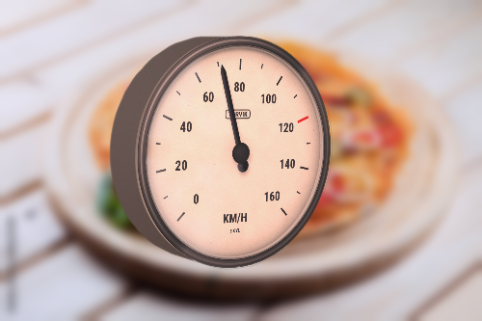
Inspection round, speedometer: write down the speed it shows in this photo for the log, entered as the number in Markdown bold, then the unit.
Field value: **70** km/h
